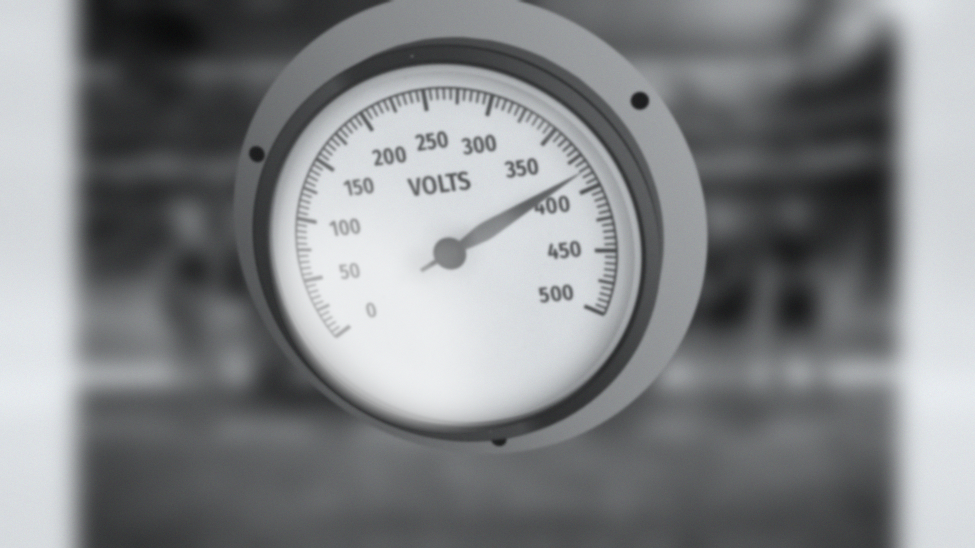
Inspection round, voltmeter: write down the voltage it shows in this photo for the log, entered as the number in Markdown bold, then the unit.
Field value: **385** V
